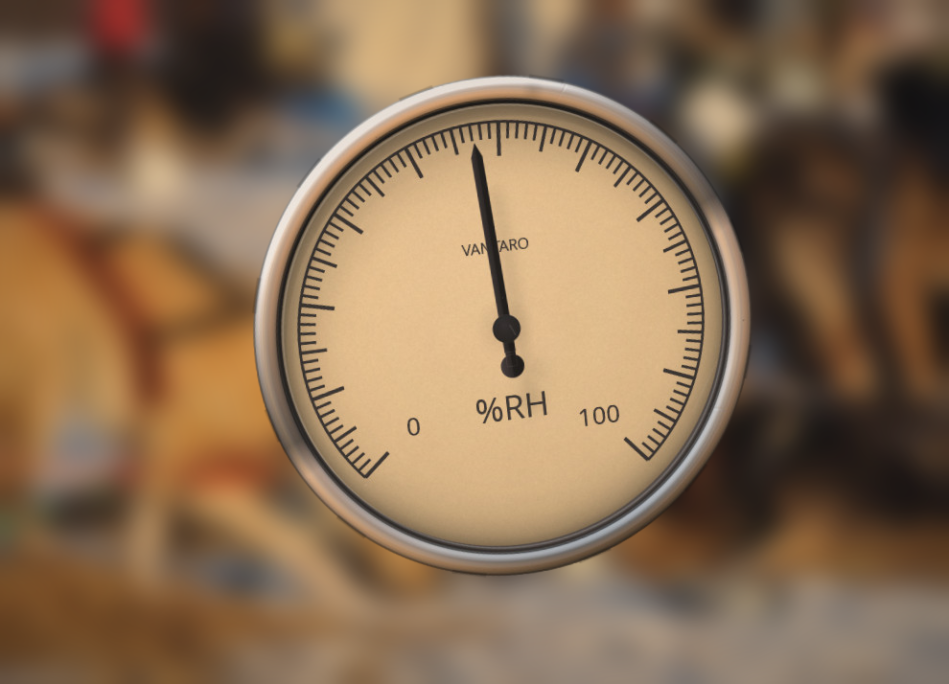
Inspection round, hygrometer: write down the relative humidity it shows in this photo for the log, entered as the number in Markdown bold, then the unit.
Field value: **47** %
